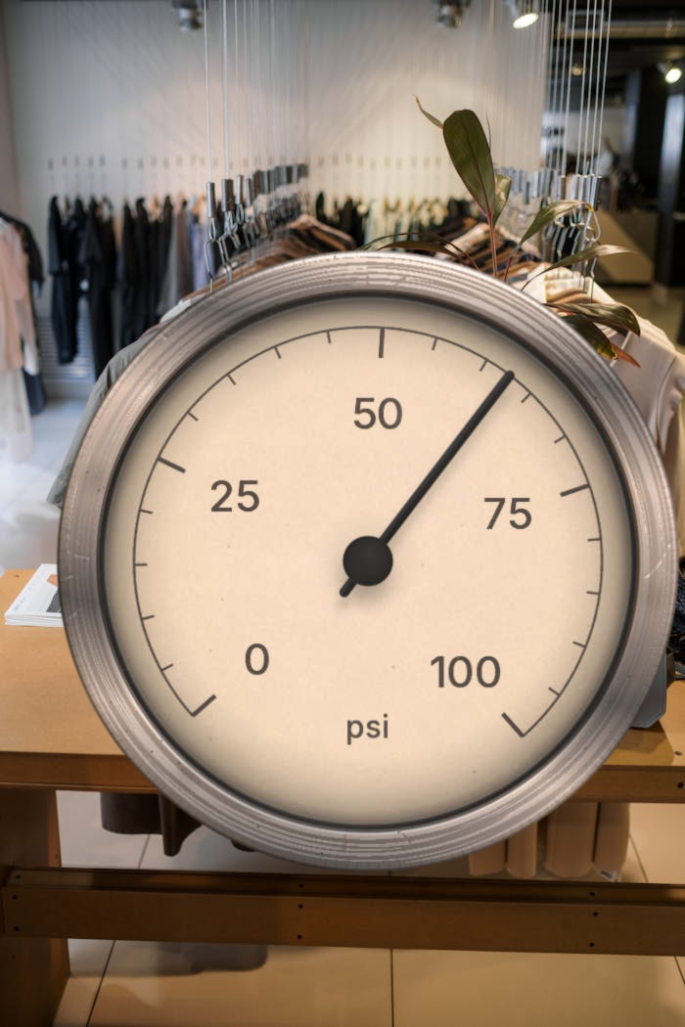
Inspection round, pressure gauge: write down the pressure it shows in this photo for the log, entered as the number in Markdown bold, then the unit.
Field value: **62.5** psi
